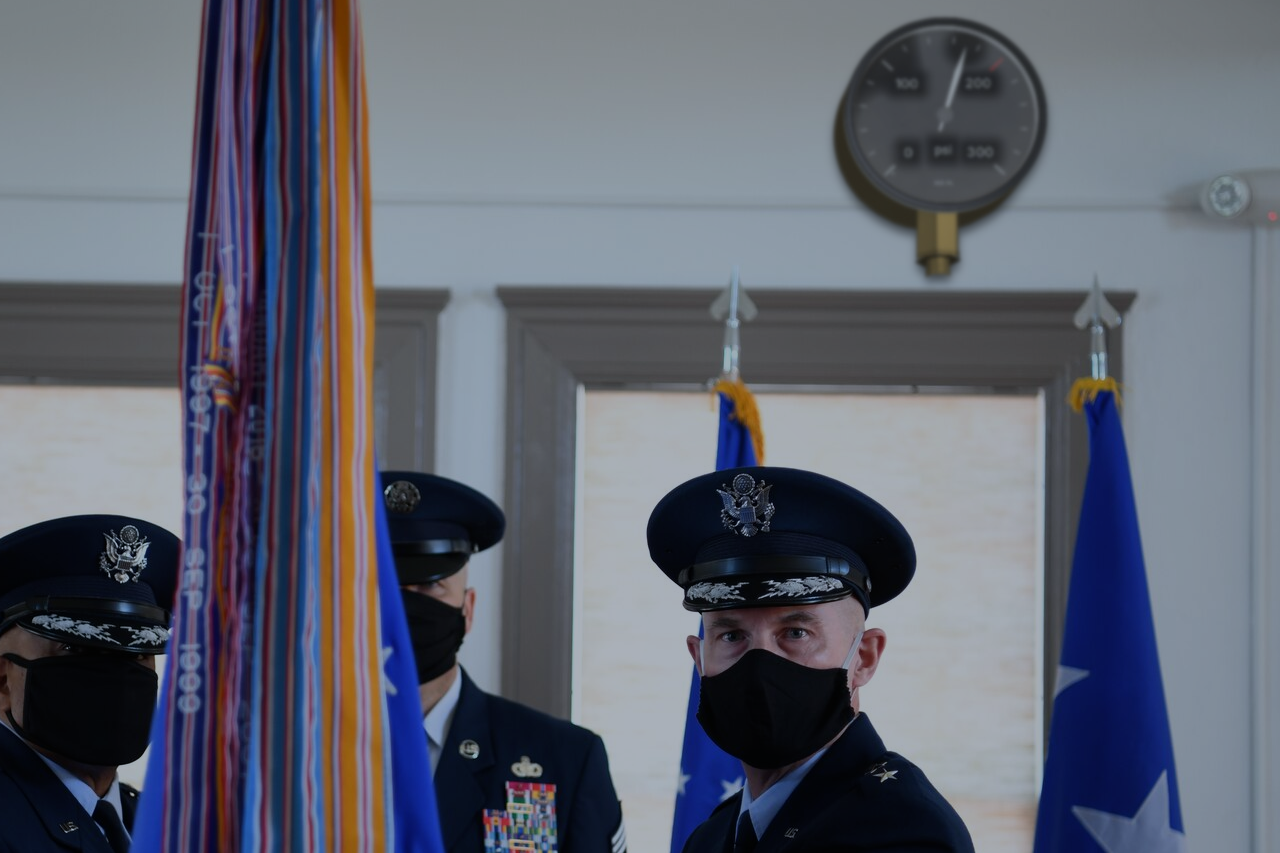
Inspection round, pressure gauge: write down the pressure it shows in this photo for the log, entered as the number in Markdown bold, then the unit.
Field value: **170** psi
